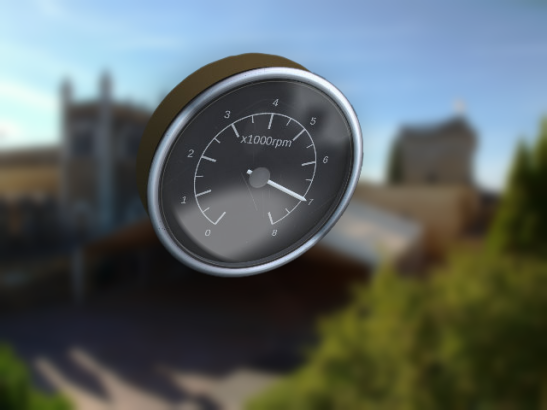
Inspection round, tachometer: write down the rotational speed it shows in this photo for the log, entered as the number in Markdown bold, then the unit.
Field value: **7000** rpm
